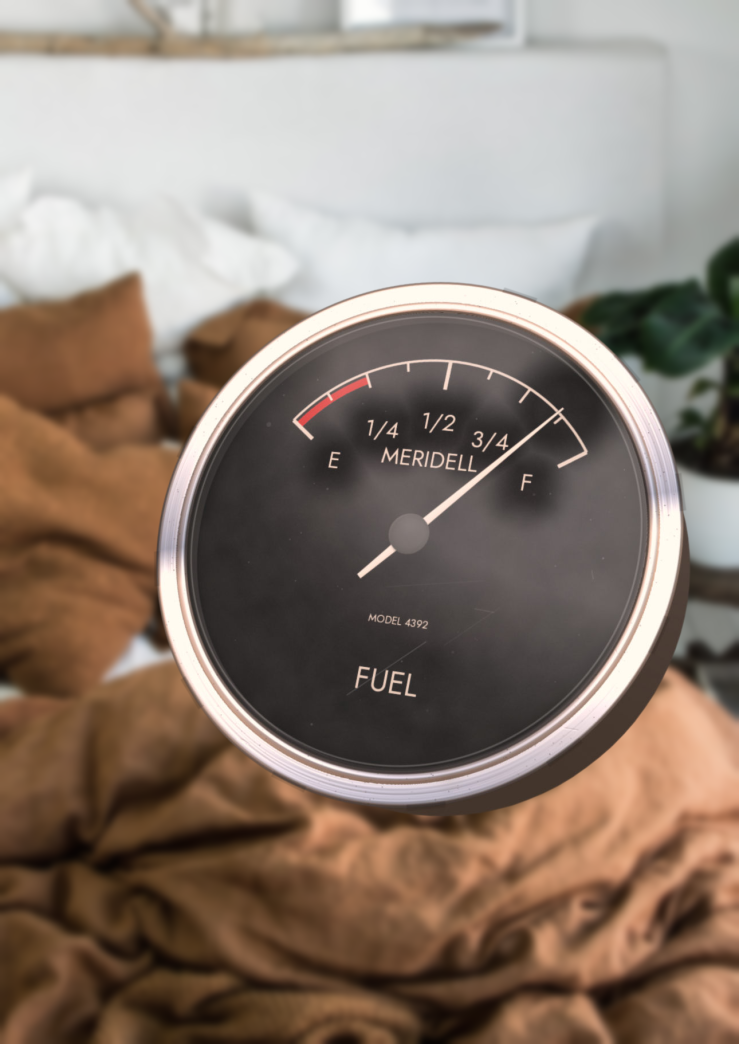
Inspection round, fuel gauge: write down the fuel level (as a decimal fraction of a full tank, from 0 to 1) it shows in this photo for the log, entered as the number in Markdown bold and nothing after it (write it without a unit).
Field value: **0.875**
